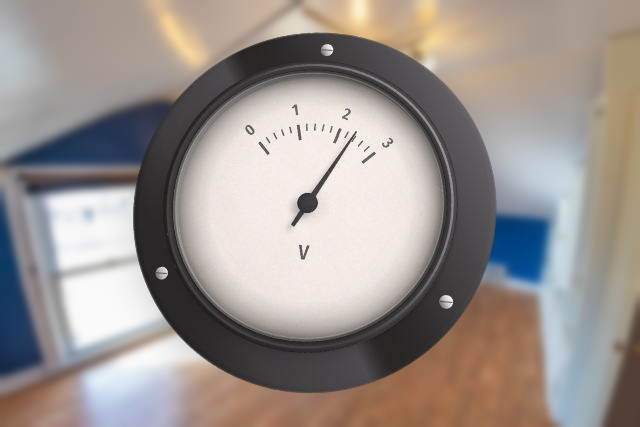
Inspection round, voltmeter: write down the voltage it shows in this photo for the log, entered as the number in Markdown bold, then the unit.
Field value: **2.4** V
